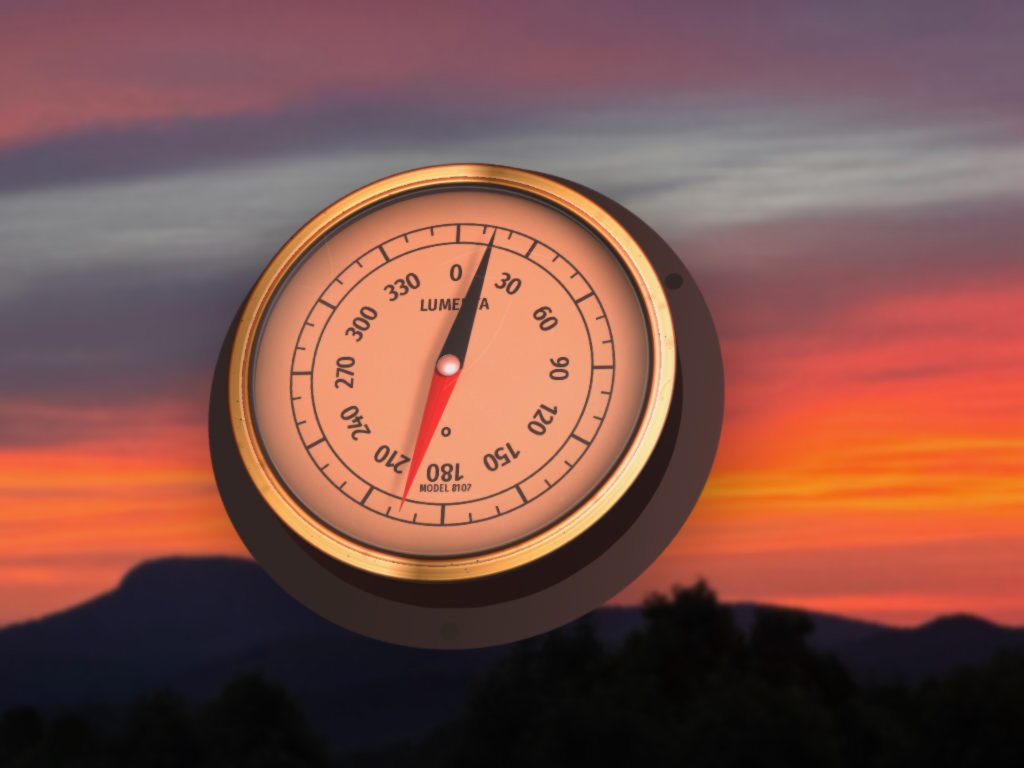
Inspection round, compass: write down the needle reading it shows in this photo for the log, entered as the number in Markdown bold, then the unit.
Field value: **195** °
